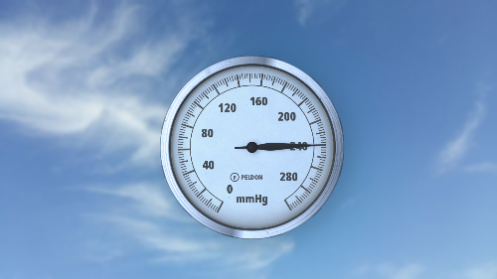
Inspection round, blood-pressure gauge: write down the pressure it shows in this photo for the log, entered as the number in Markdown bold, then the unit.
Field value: **240** mmHg
